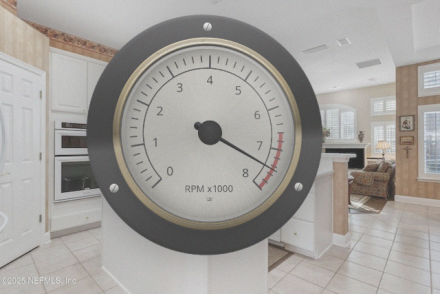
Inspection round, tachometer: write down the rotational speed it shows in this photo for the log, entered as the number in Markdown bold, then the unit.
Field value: **7500** rpm
